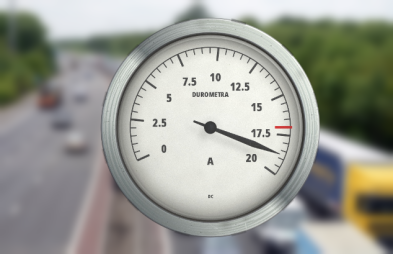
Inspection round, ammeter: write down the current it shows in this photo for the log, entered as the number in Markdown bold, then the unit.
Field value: **18.75** A
